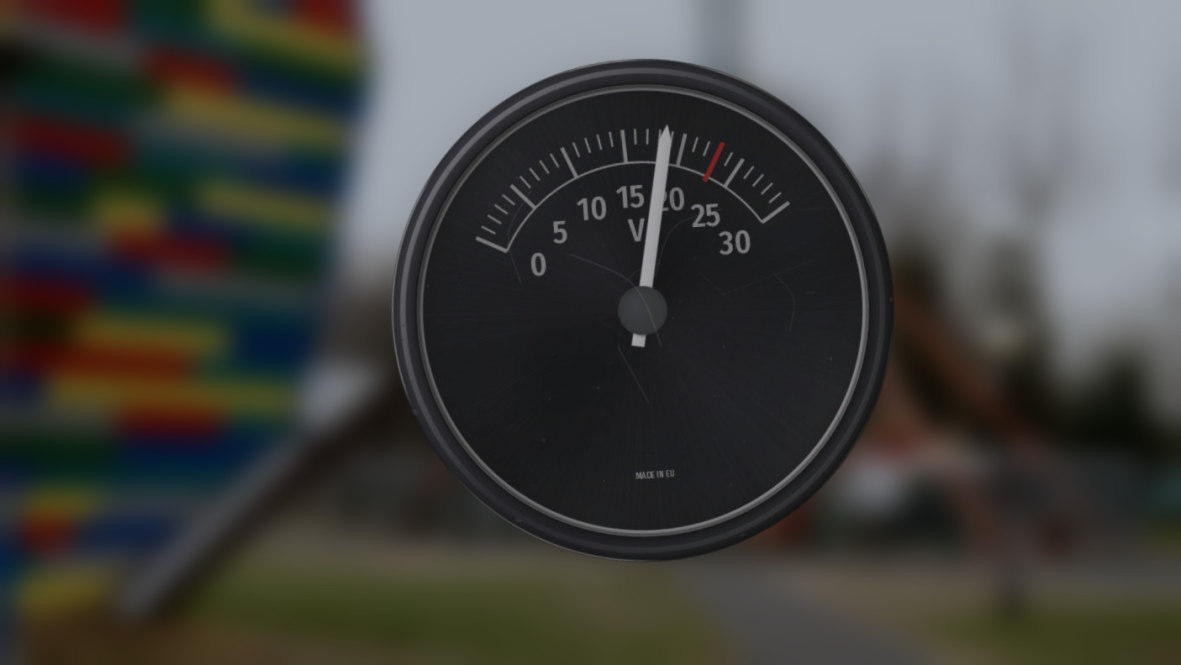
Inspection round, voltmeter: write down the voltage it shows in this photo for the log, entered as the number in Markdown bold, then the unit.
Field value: **18.5** V
